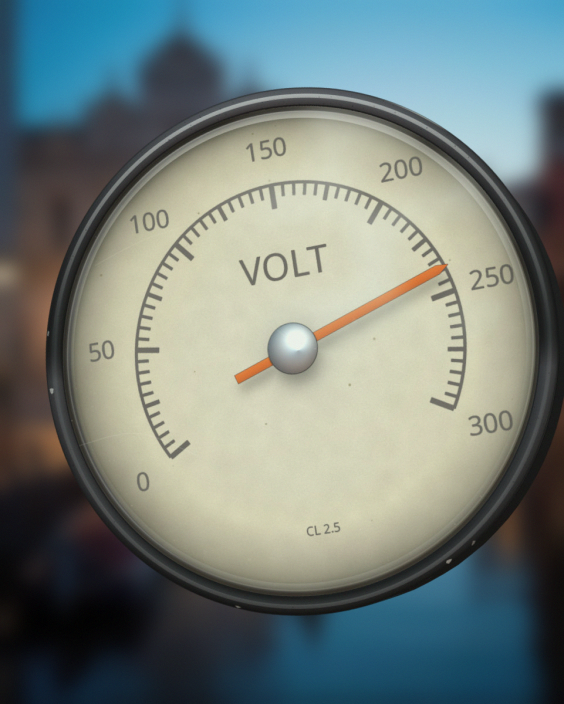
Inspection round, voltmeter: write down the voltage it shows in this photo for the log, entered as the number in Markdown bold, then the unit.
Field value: **240** V
